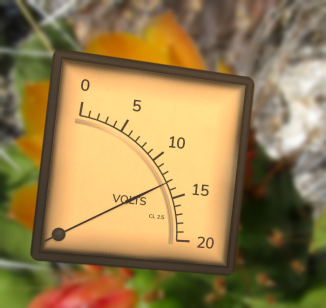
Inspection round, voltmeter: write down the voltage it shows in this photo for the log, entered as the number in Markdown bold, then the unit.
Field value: **13** V
